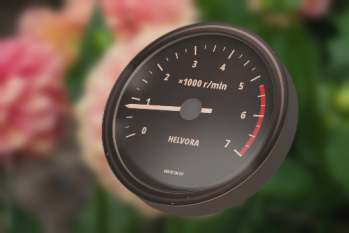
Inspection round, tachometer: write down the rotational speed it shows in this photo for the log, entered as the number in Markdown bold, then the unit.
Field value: **750** rpm
